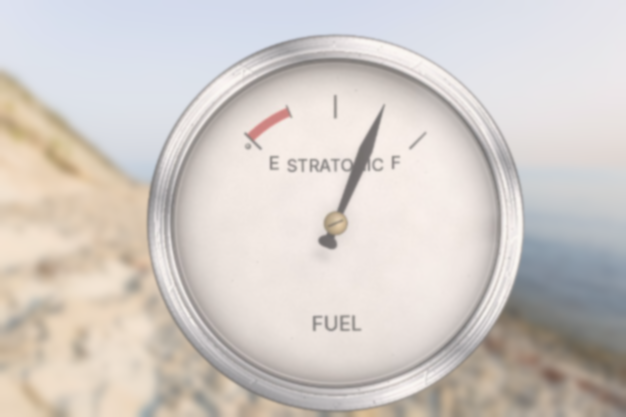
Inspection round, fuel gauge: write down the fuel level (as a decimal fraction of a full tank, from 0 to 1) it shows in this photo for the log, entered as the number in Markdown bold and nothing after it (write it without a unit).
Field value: **0.75**
